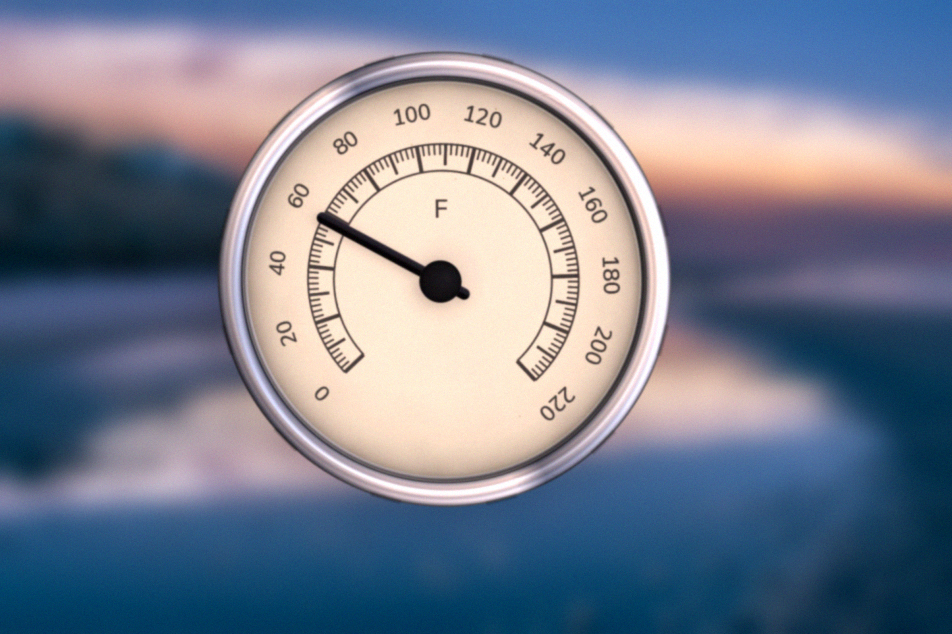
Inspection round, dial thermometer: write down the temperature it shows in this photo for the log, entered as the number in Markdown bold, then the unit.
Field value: **58** °F
